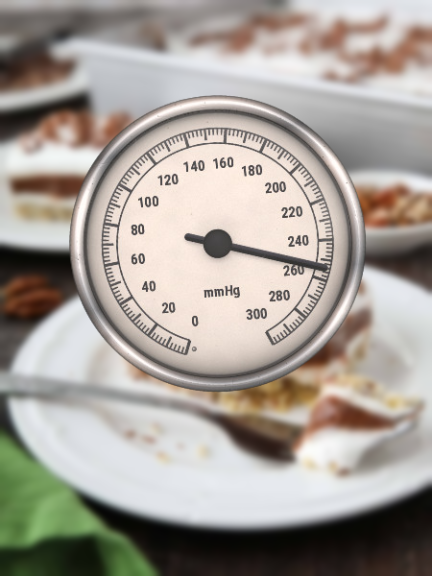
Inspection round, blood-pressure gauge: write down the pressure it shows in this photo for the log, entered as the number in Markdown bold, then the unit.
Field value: **254** mmHg
